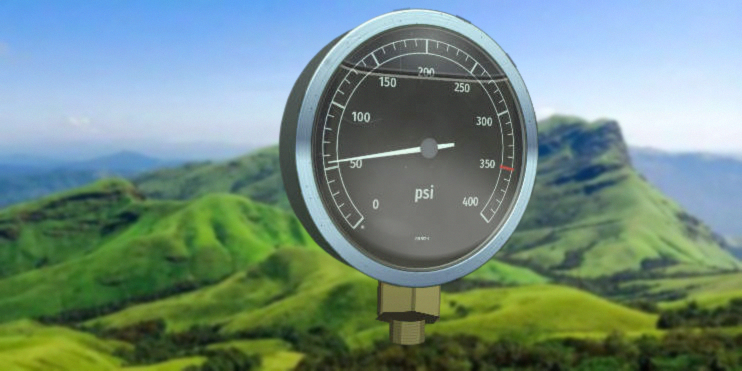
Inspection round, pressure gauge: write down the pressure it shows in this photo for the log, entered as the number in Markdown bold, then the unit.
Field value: **55** psi
